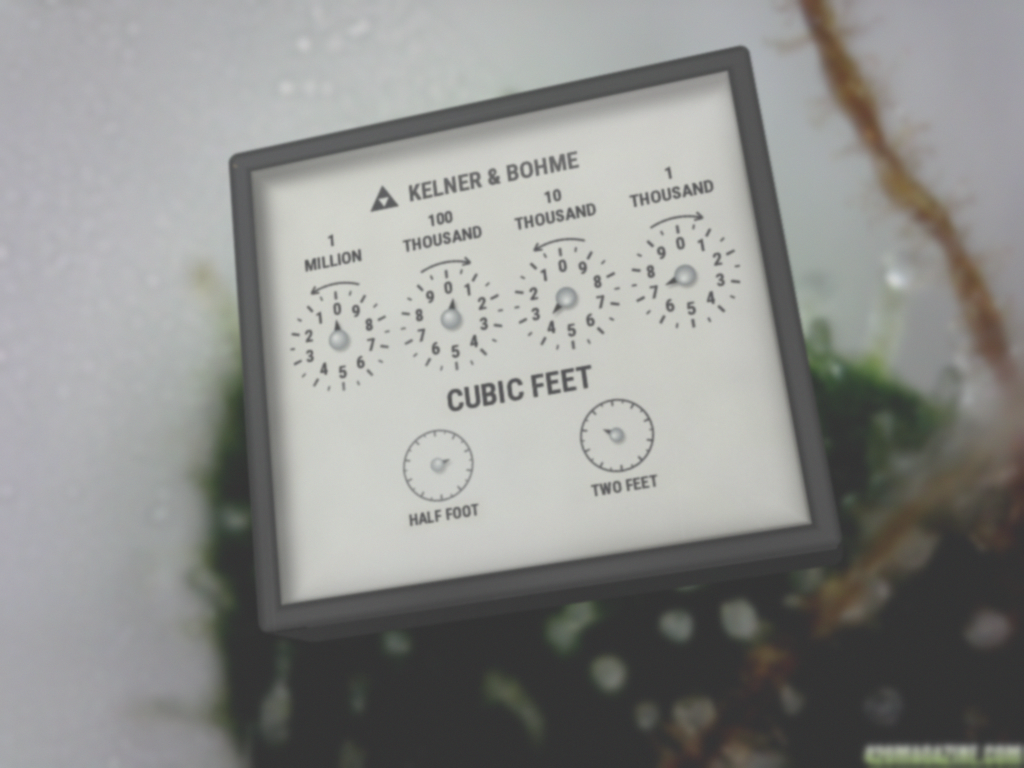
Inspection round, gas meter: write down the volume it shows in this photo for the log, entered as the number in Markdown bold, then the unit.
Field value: **3700** ft³
